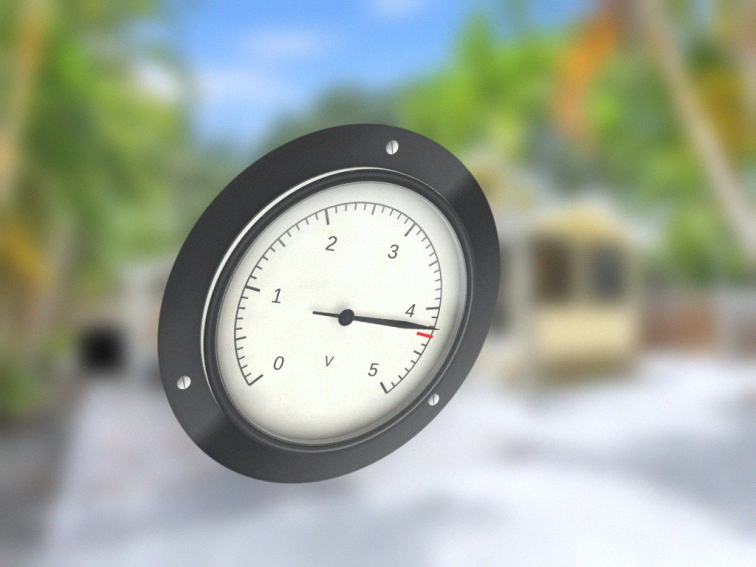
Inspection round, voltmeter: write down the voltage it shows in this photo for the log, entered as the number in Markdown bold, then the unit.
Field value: **4.2** V
